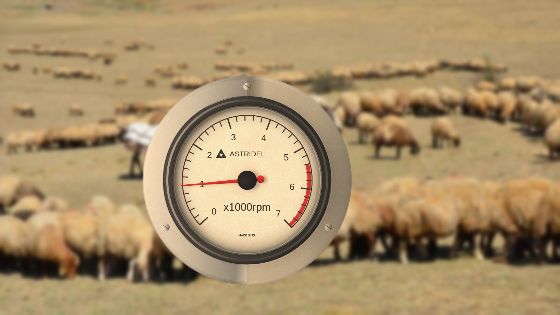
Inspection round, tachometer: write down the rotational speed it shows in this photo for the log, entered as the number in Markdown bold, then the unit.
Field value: **1000** rpm
